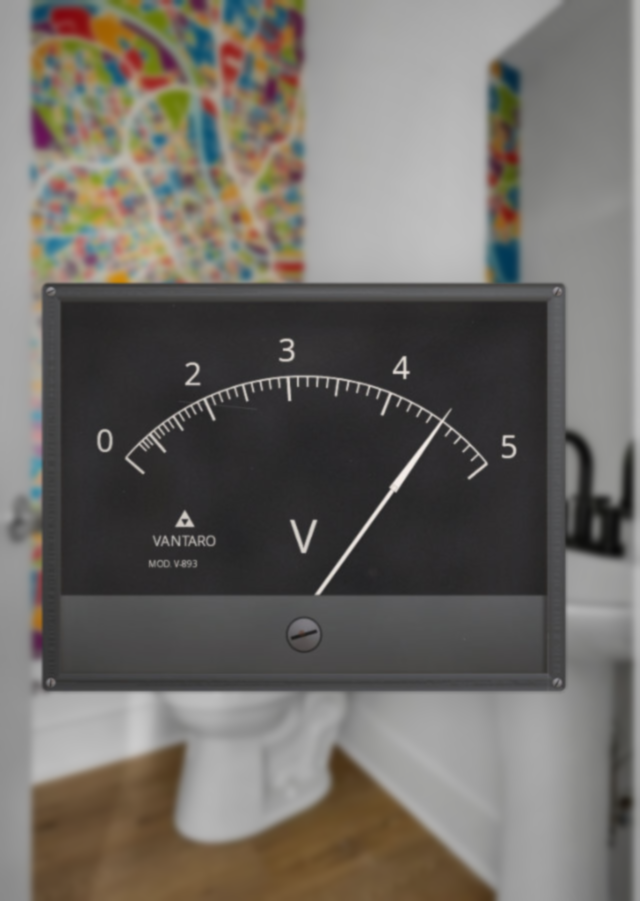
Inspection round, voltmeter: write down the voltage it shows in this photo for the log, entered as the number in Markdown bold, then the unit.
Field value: **4.5** V
